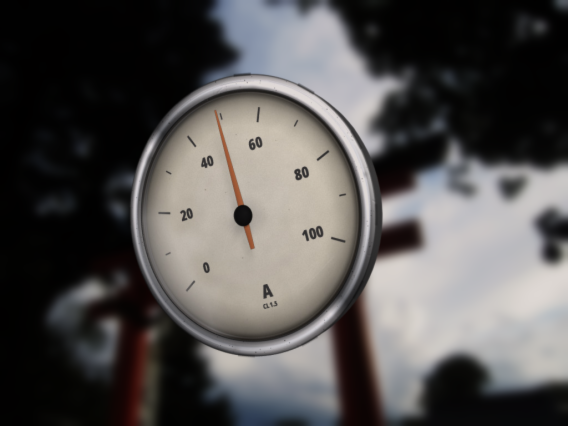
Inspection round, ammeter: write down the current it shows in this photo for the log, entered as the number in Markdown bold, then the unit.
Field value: **50** A
